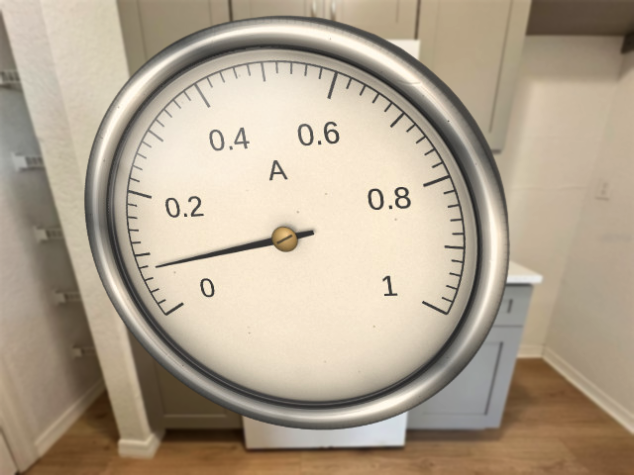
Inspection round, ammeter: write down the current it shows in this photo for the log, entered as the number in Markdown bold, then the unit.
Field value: **0.08** A
